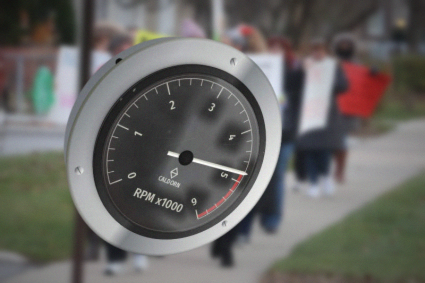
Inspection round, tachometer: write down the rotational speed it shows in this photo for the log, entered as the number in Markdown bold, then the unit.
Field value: **4800** rpm
